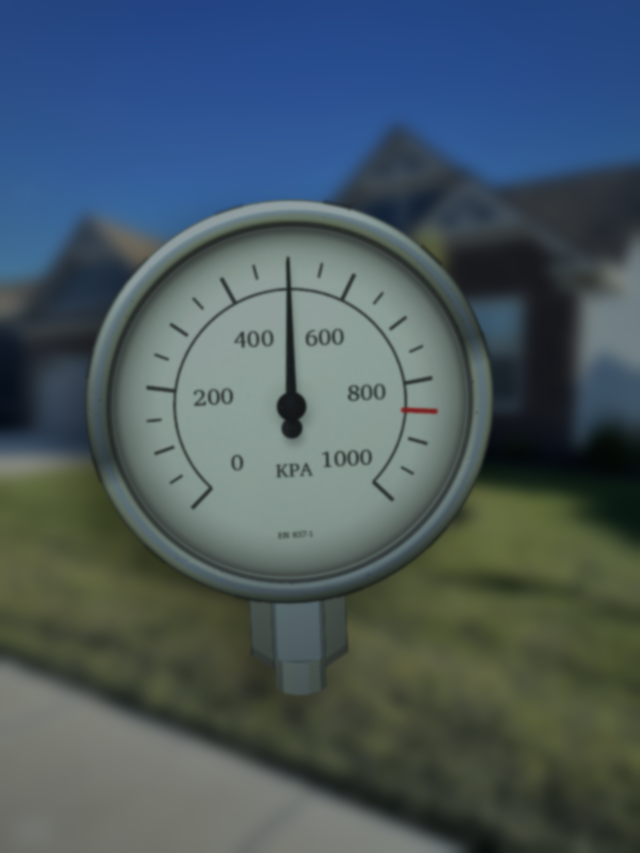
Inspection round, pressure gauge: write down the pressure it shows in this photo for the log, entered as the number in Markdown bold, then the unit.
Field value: **500** kPa
